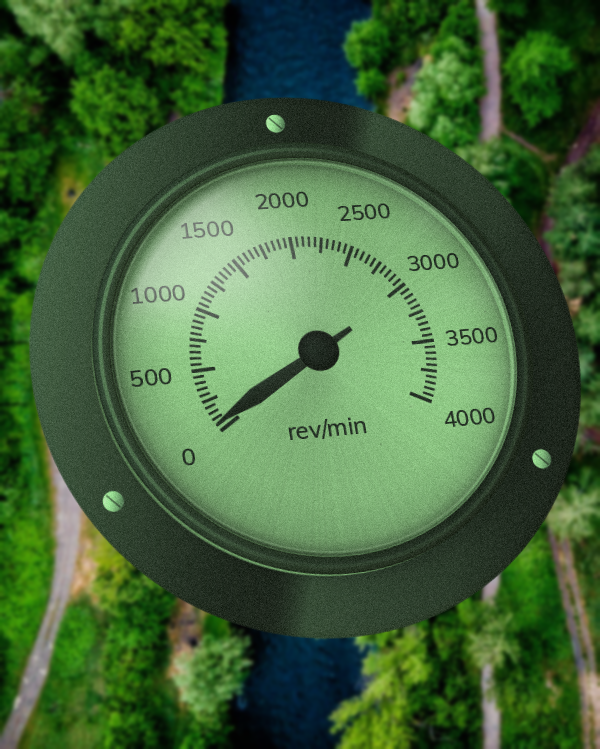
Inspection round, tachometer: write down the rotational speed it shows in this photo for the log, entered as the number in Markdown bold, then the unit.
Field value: **50** rpm
